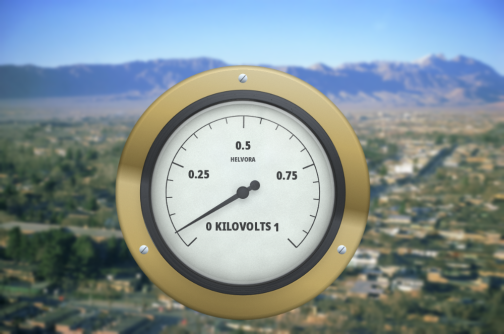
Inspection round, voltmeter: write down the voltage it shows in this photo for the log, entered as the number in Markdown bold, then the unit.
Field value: **0.05** kV
